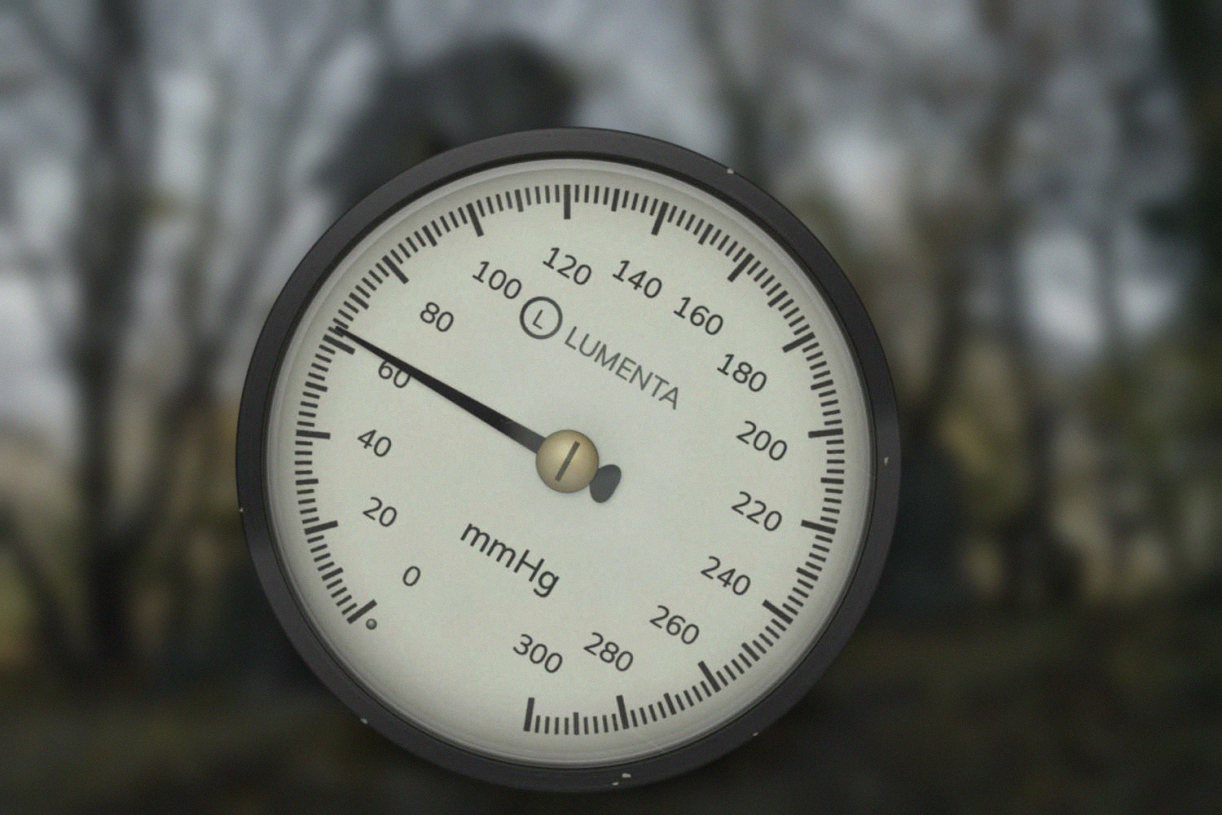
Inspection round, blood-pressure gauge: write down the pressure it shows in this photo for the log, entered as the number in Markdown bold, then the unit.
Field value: **63** mmHg
